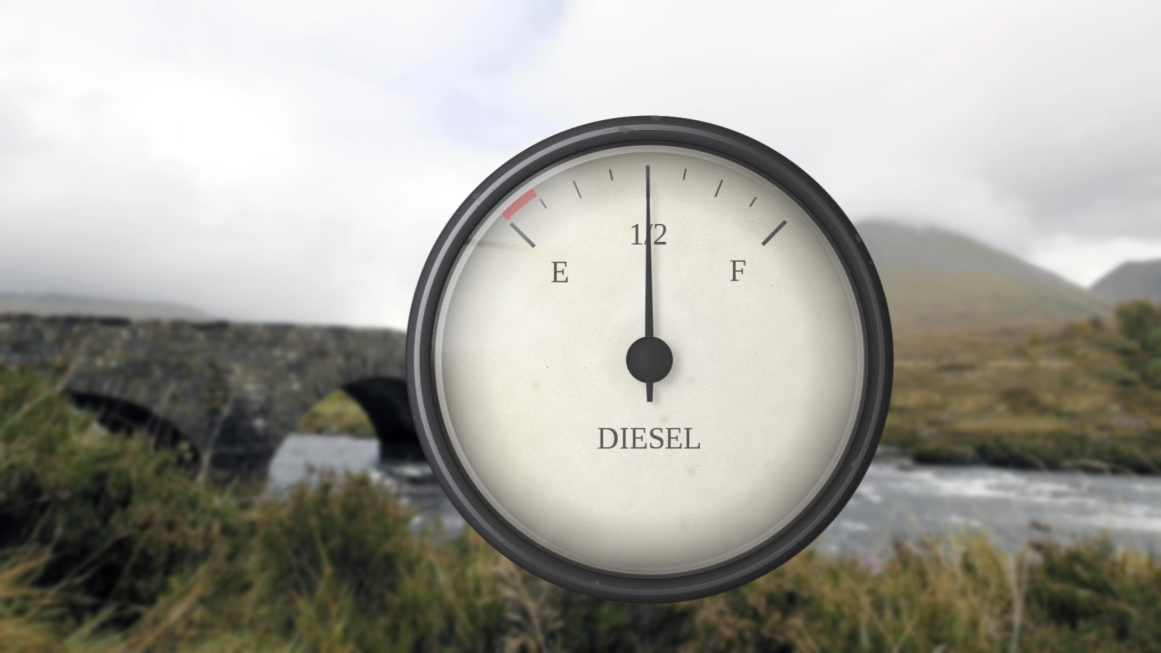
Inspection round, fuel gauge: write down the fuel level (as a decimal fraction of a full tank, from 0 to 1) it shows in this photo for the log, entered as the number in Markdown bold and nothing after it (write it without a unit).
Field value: **0.5**
